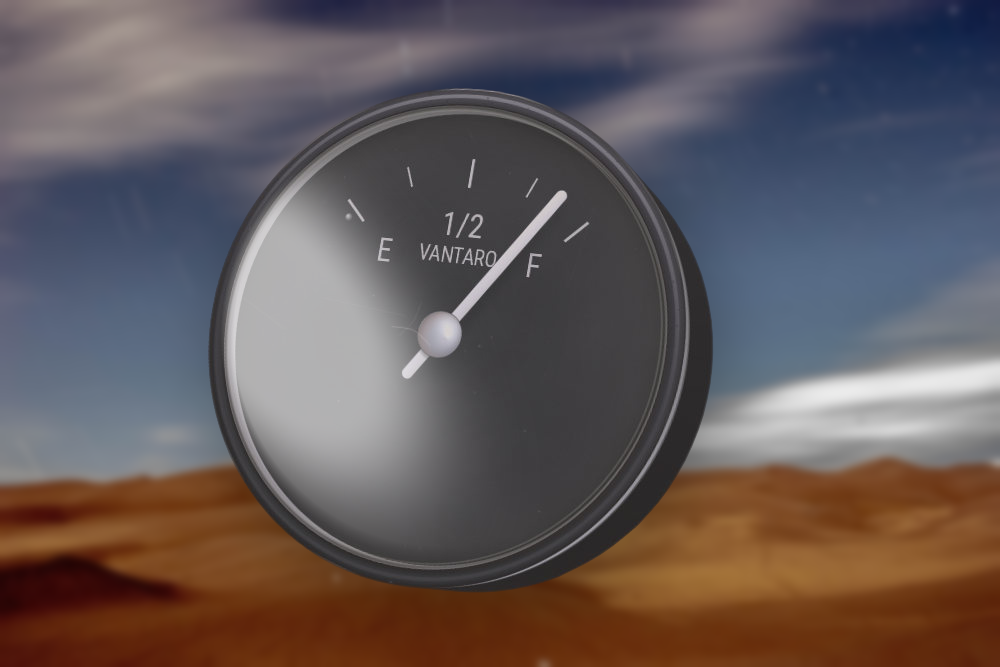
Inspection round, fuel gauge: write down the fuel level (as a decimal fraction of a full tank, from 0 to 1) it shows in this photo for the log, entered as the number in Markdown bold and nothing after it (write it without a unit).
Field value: **0.875**
